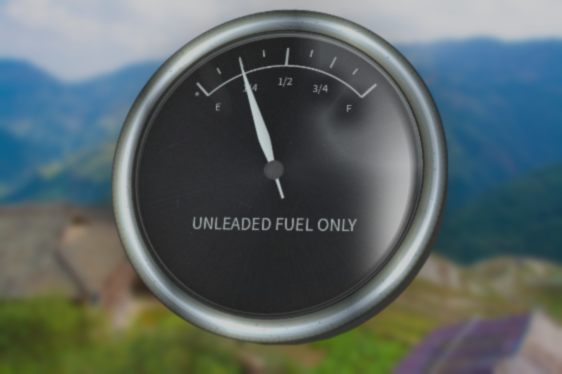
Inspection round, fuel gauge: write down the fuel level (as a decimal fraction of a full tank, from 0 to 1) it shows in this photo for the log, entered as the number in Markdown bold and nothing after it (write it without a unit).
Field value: **0.25**
